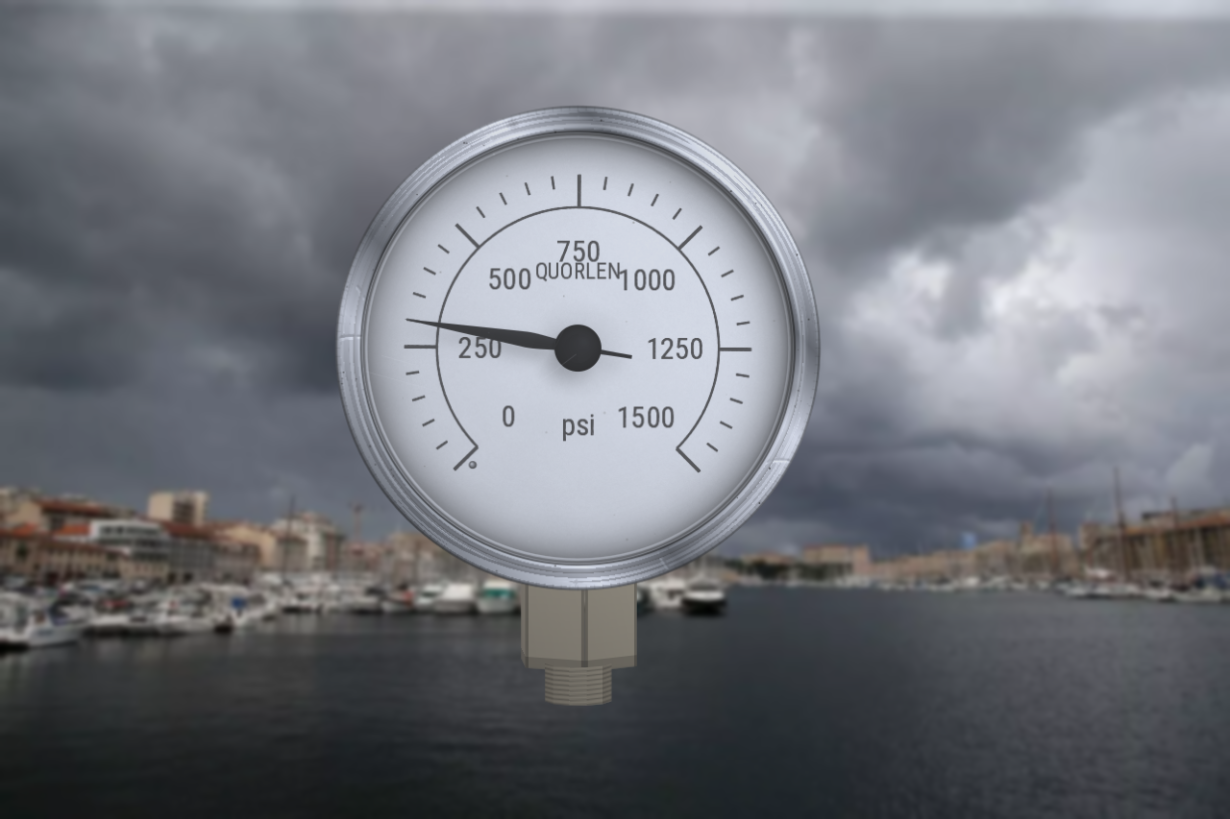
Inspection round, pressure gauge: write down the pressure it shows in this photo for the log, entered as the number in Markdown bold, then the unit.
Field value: **300** psi
